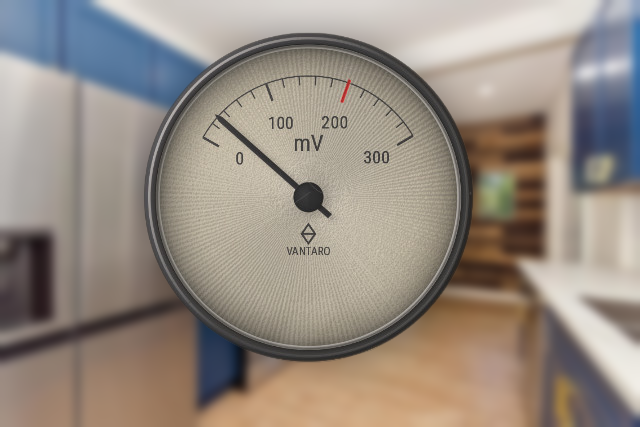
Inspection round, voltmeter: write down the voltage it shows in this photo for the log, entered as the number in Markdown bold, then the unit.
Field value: **30** mV
